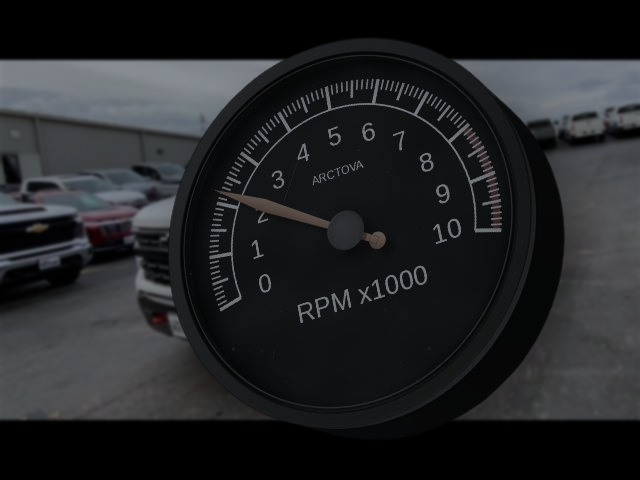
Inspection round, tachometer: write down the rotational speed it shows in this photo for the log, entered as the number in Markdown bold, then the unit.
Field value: **2200** rpm
